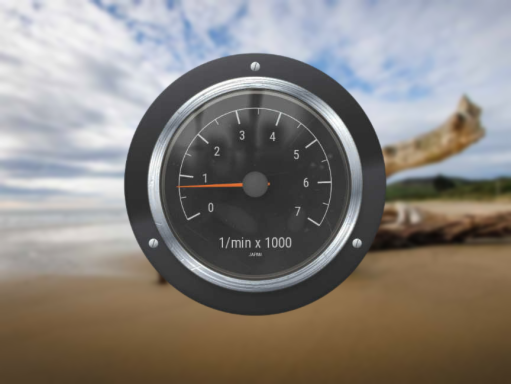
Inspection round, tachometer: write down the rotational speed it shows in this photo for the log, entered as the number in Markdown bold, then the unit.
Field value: **750** rpm
